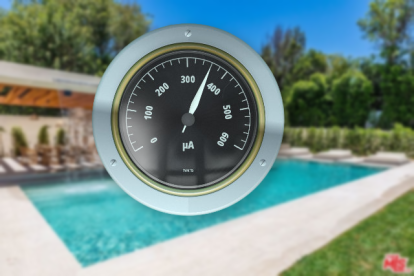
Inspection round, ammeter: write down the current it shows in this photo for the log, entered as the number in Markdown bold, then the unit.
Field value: **360** µA
